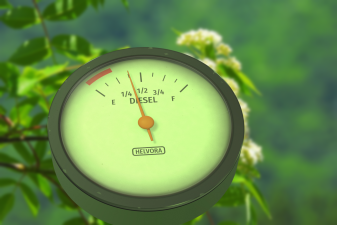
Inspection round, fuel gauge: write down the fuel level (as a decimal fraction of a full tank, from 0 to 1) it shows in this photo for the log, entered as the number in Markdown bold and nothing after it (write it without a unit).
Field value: **0.375**
